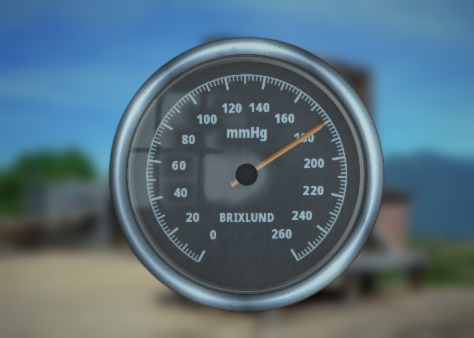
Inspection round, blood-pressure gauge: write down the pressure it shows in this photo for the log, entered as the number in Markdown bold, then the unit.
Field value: **180** mmHg
